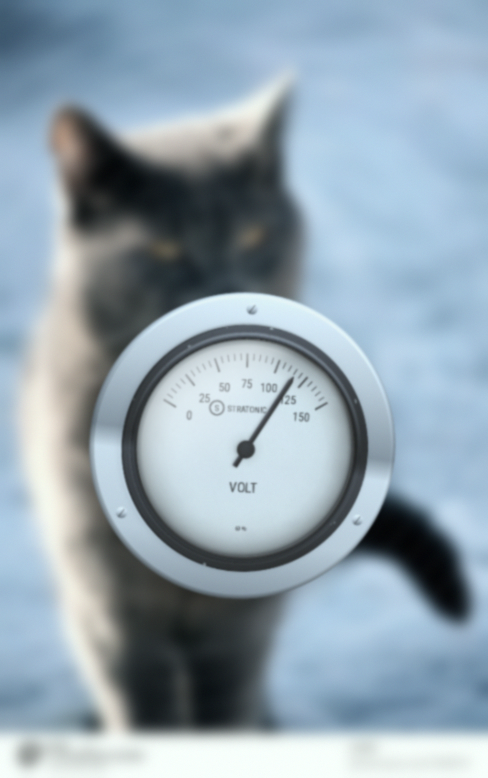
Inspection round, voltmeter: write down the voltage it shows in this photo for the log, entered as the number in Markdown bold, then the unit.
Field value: **115** V
